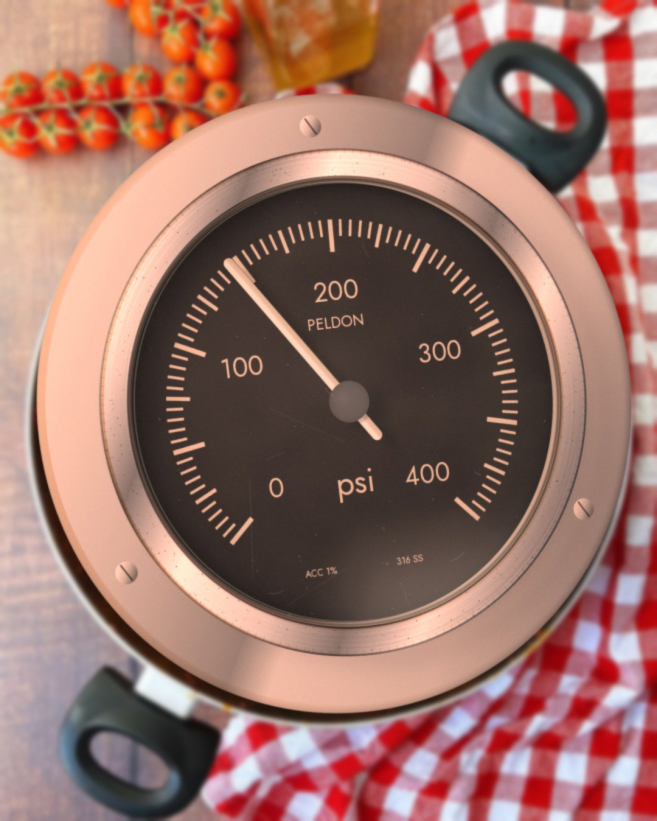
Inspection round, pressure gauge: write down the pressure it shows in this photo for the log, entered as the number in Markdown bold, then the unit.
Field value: **145** psi
